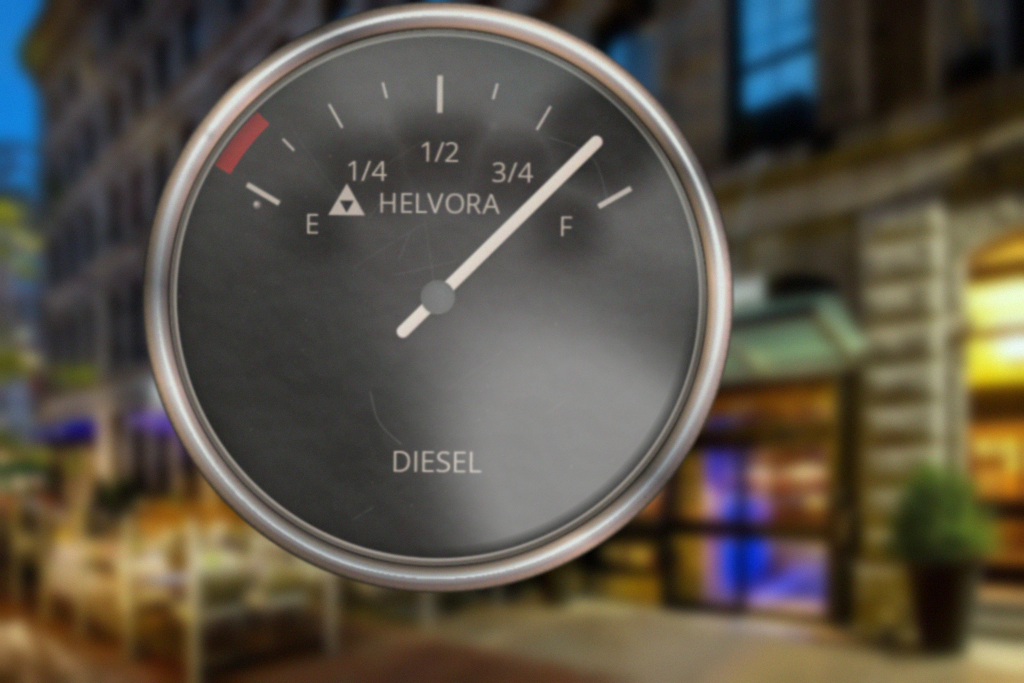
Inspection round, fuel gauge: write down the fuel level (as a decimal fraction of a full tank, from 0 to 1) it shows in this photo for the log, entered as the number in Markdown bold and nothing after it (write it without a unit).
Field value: **0.875**
